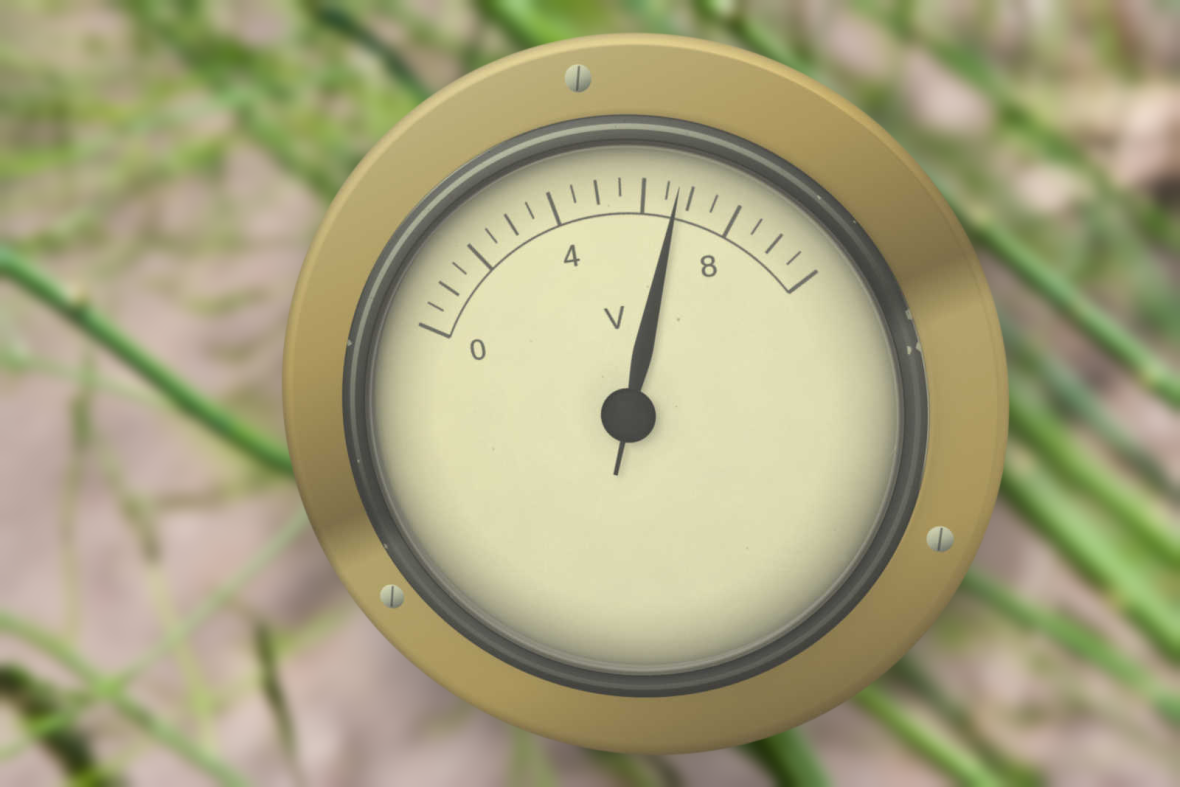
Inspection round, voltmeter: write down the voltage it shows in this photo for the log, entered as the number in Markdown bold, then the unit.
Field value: **6.75** V
